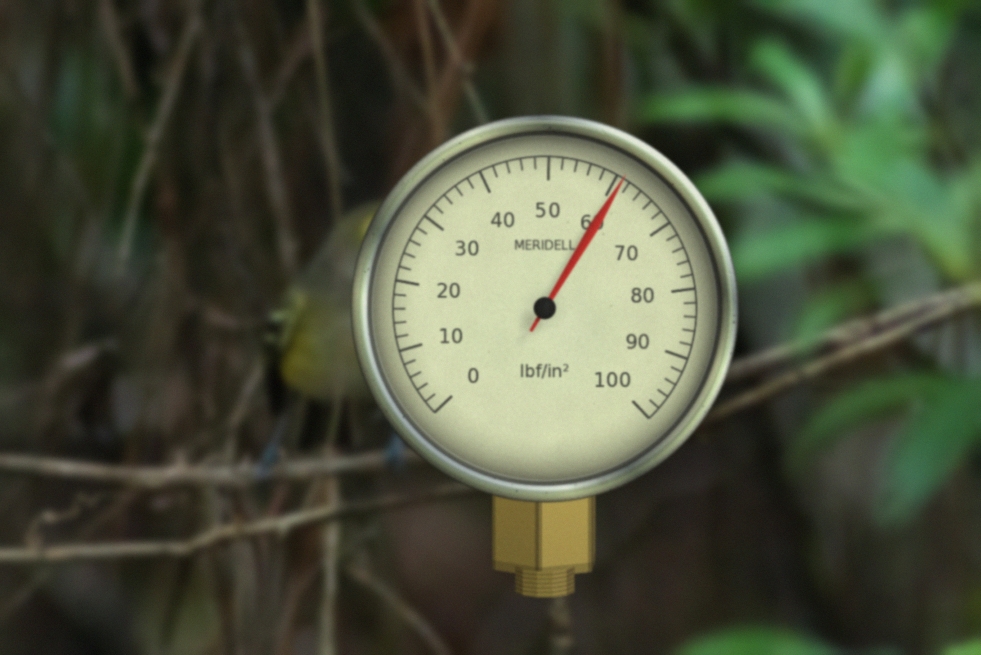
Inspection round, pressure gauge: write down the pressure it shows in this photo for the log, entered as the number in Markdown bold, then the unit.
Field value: **61** psi
